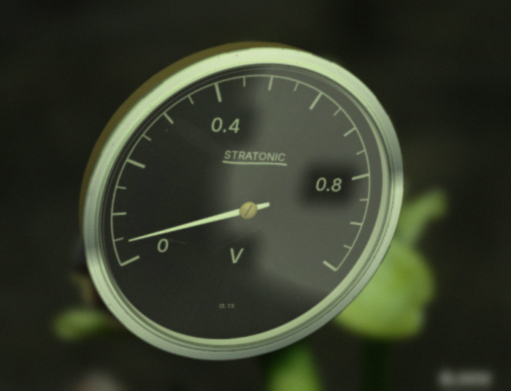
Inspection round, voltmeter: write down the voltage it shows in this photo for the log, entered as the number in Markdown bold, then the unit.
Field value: **0.05** V
